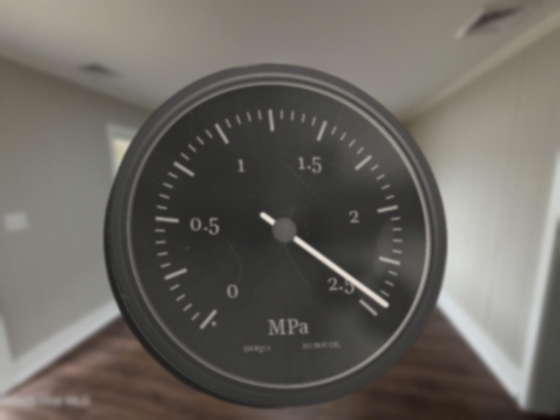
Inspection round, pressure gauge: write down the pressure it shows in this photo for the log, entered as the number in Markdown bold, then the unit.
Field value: **2.45** MPa
